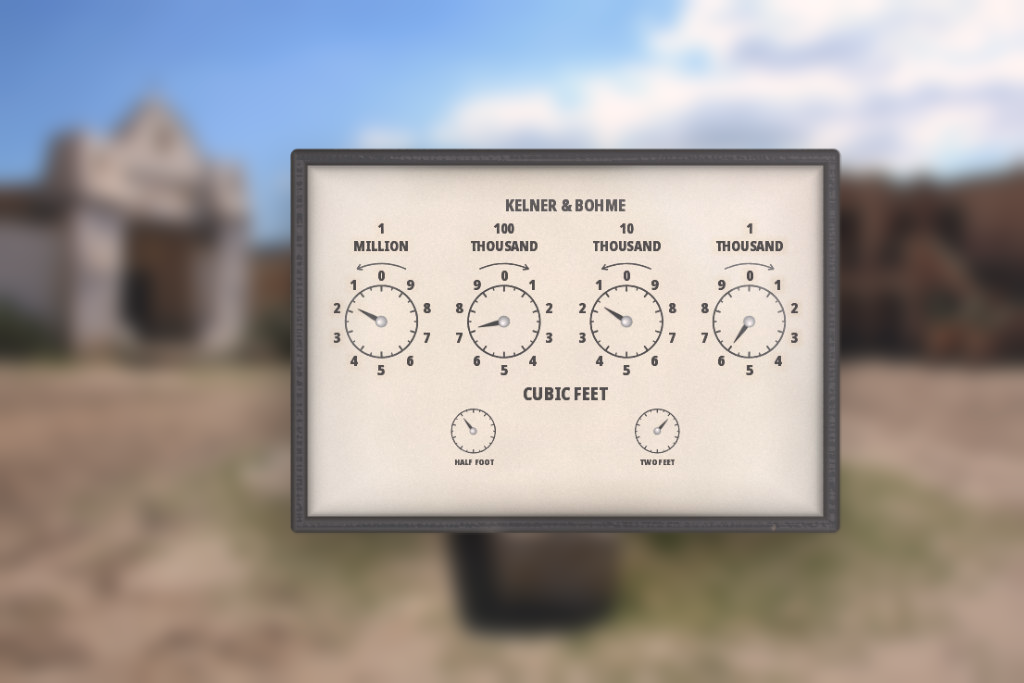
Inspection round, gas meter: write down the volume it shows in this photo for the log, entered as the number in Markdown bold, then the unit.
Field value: **171600** ft³
